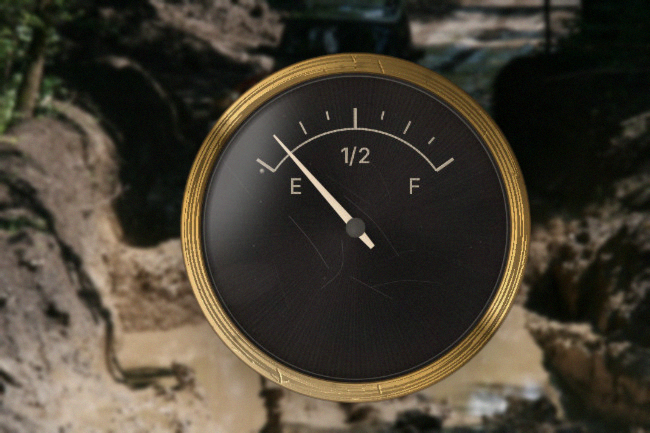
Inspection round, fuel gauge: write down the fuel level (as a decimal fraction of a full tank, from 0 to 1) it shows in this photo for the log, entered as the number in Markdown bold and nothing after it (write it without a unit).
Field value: **0.125**
